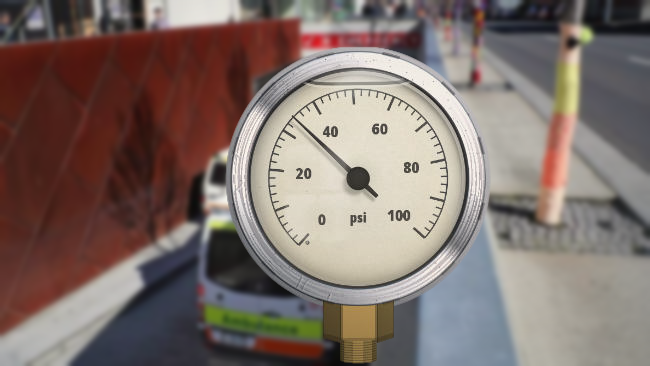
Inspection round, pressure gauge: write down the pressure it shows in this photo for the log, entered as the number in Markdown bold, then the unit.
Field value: **34** psi
